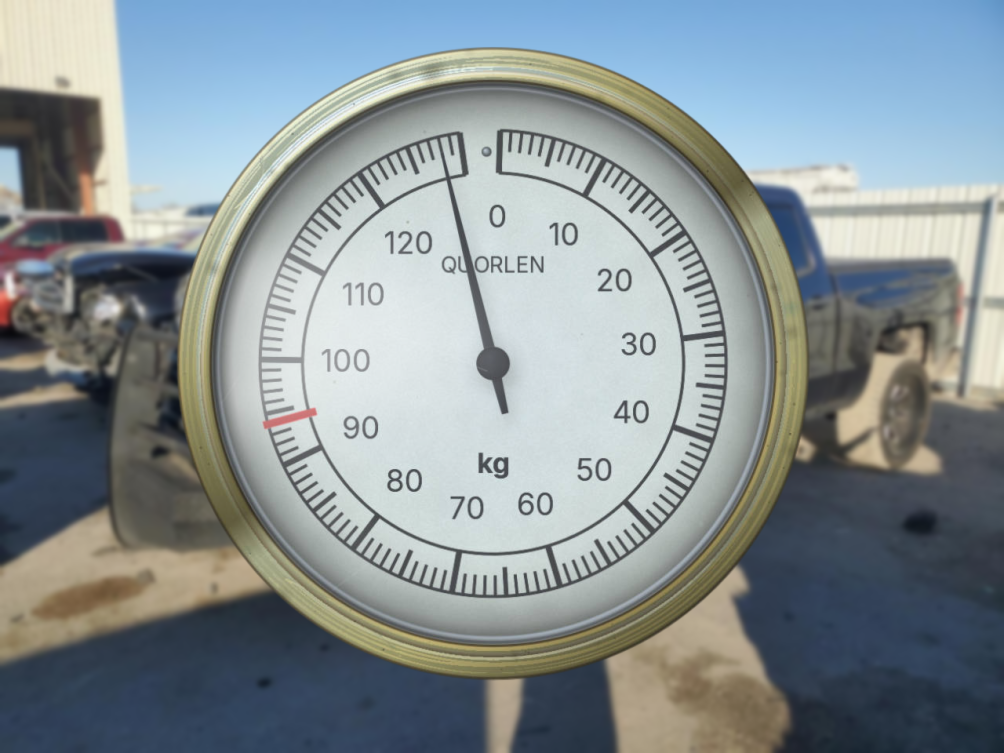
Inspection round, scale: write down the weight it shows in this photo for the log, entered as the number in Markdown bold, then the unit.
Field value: **128** kg
